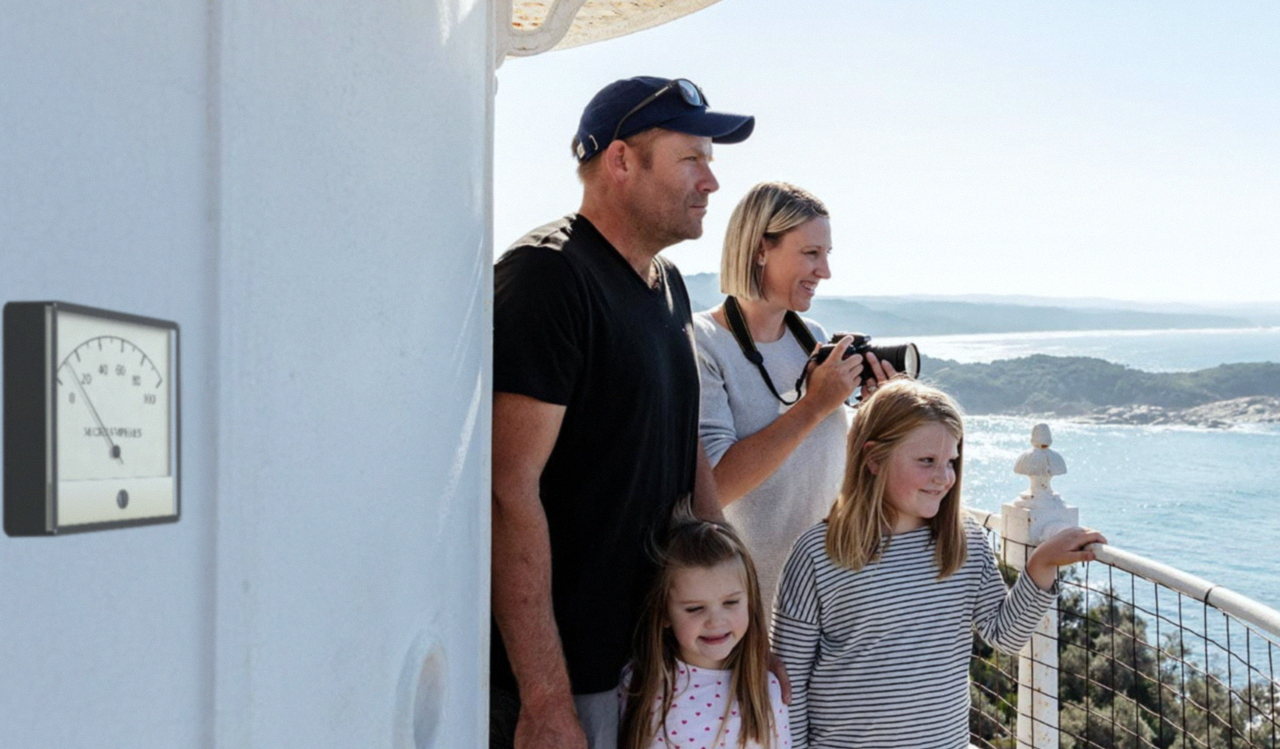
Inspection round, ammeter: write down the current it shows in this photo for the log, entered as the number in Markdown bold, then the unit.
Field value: **10** µA
